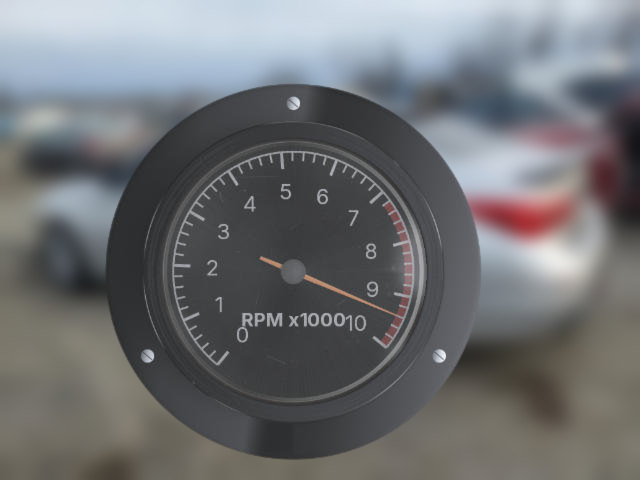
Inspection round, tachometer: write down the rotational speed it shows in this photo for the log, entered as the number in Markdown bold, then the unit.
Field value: **9400** rpm
